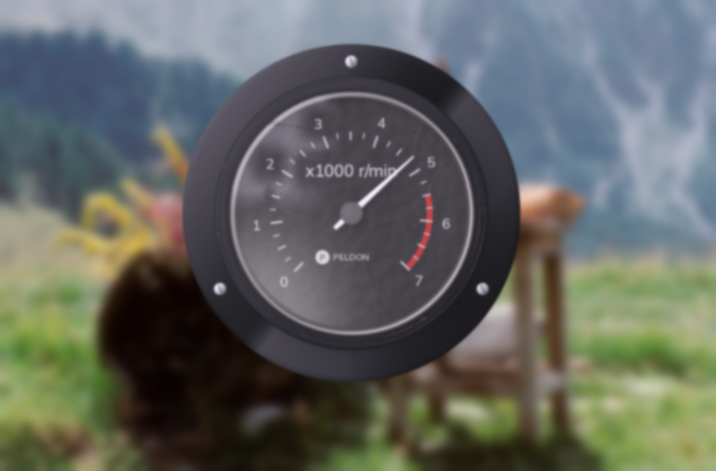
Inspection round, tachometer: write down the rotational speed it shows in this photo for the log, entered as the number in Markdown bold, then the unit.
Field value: **4750** rpm
